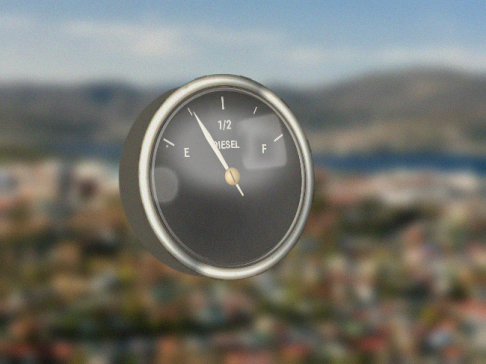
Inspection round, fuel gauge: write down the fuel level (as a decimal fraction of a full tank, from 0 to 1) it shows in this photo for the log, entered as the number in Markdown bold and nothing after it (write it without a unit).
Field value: **0.25**
